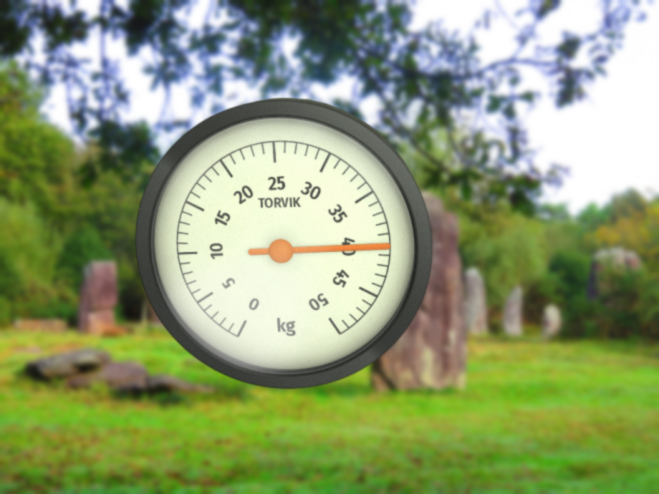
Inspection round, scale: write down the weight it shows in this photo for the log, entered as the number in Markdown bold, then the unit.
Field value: **40** kg
